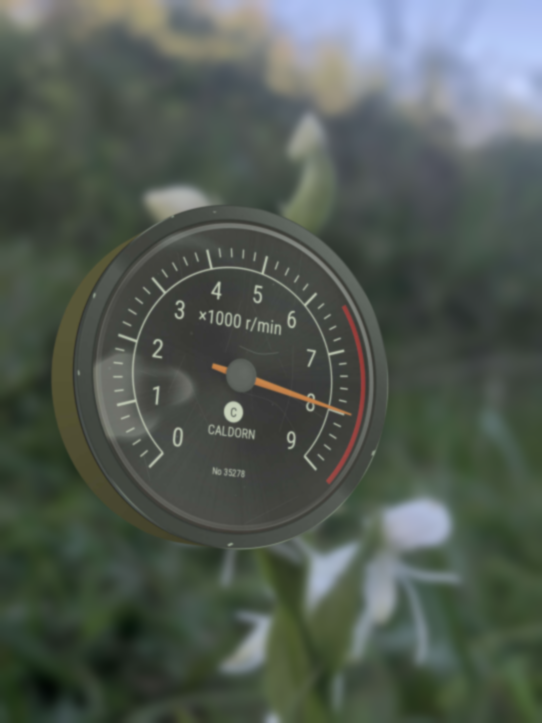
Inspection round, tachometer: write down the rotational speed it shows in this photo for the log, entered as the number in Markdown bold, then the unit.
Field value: **8000** rpm
